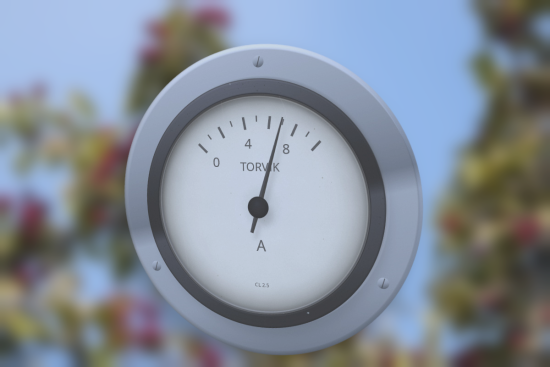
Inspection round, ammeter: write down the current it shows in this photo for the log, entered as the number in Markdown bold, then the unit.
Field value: **7** A
